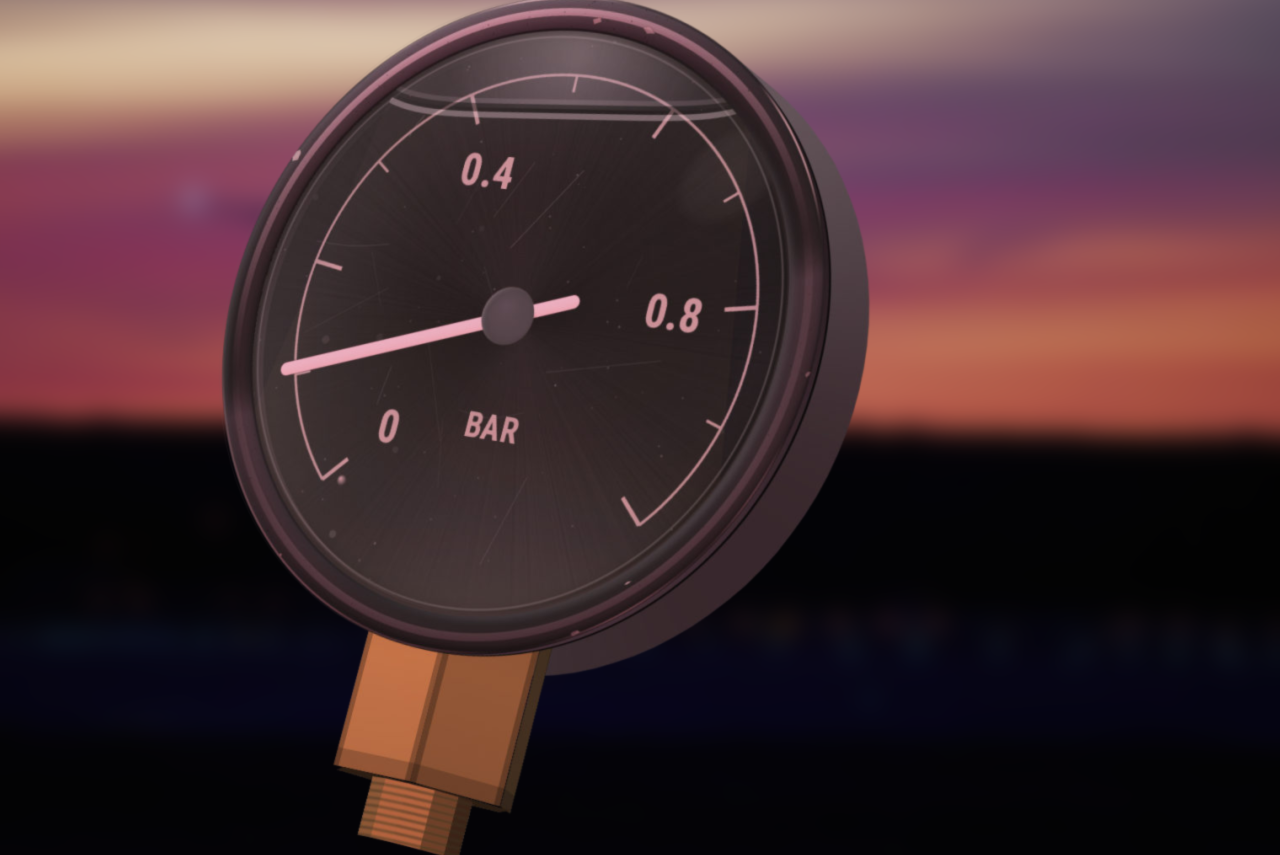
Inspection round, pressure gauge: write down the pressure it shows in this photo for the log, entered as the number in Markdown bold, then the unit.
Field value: **0.1** bar
